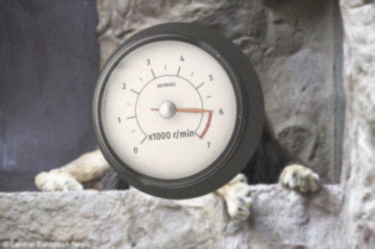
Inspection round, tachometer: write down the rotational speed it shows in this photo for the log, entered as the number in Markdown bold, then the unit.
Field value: **6000** rpm
